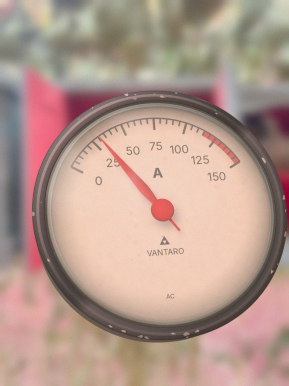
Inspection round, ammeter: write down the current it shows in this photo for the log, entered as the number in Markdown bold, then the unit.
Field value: **30** A
